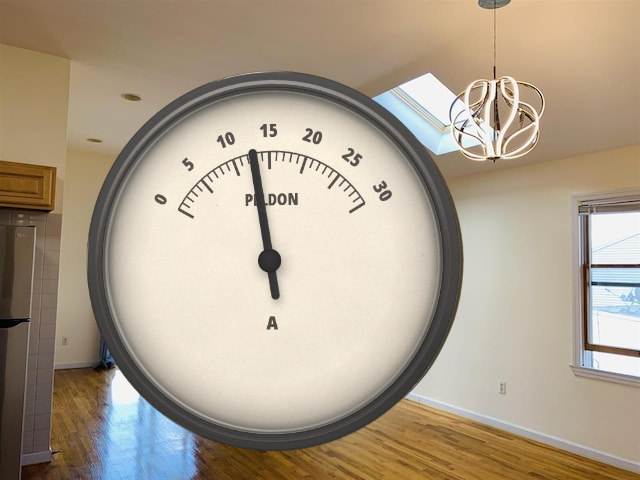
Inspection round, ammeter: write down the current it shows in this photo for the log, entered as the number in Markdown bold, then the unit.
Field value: **13** A
